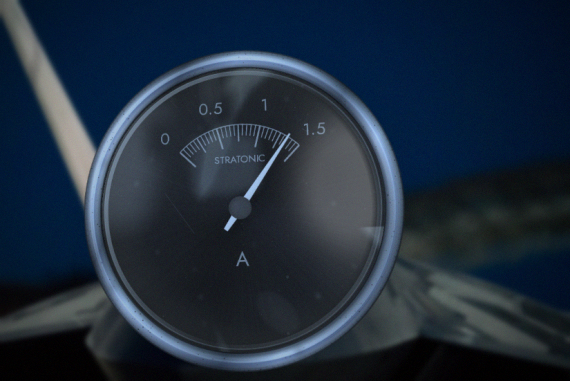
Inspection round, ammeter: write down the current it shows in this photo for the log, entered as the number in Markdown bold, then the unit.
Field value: **1.35** A
